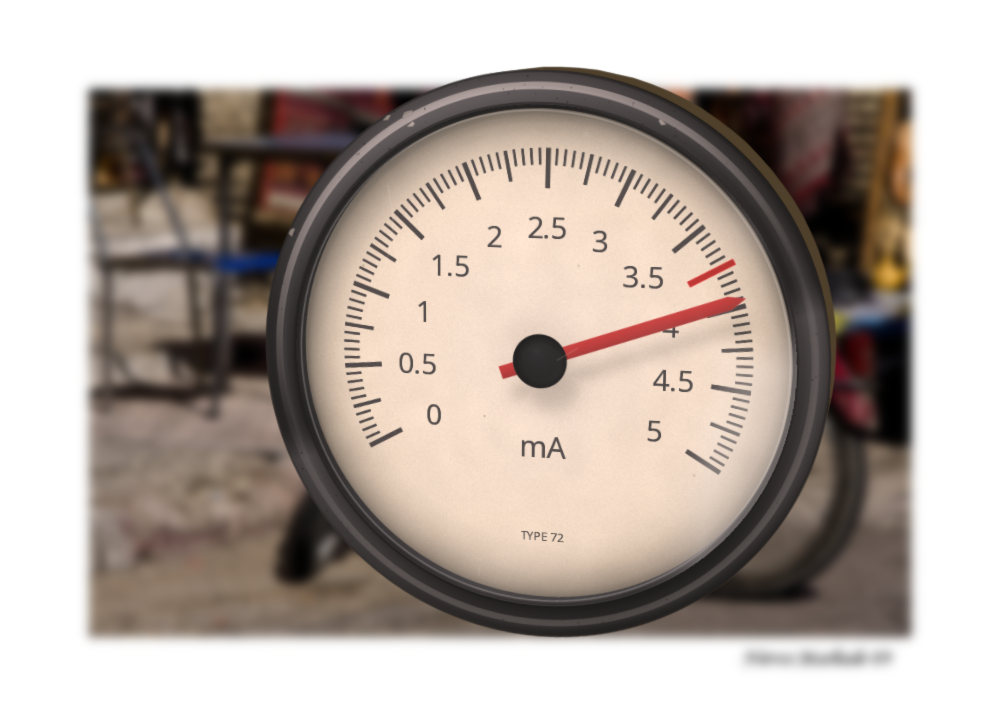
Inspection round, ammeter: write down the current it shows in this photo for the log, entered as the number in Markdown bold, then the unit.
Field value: **3.95** mA
